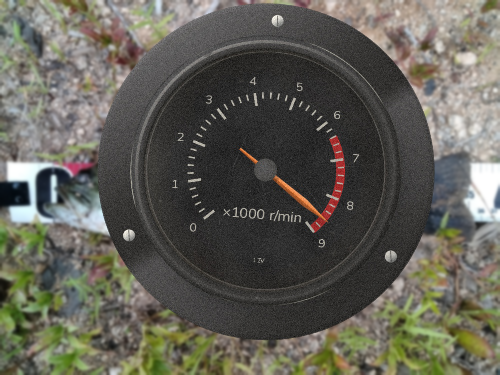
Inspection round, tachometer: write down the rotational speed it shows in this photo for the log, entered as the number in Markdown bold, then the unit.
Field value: **8600** rpm
